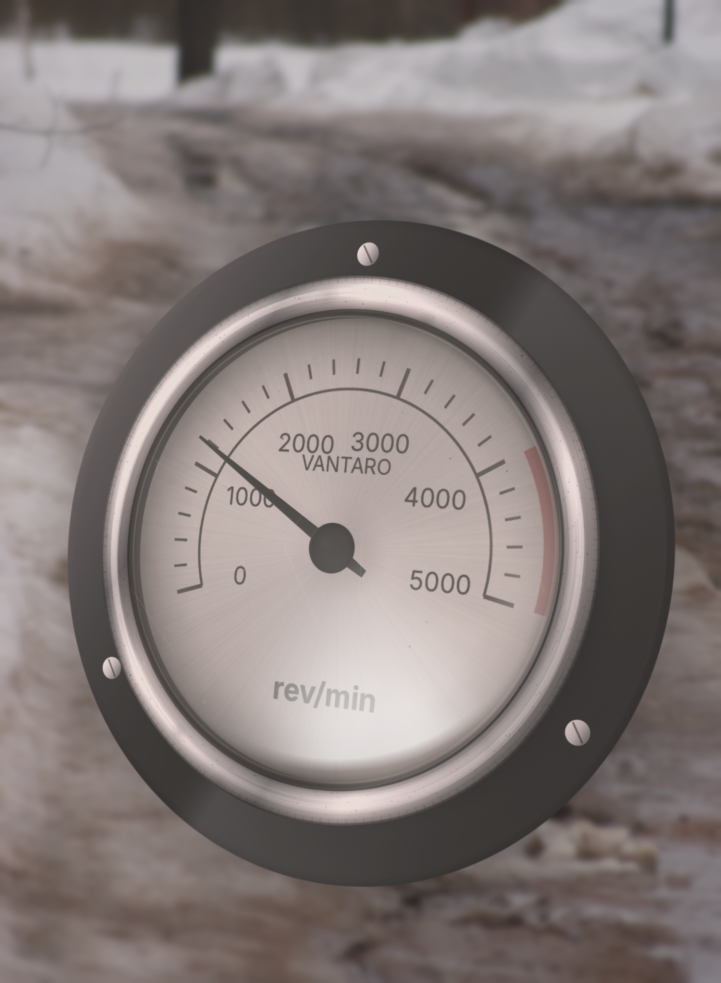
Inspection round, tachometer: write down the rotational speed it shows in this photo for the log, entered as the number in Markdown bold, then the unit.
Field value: **1200** rpm
